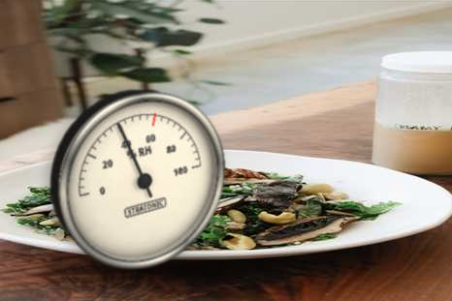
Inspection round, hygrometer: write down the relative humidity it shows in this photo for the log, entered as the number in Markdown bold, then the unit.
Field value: **40** %
